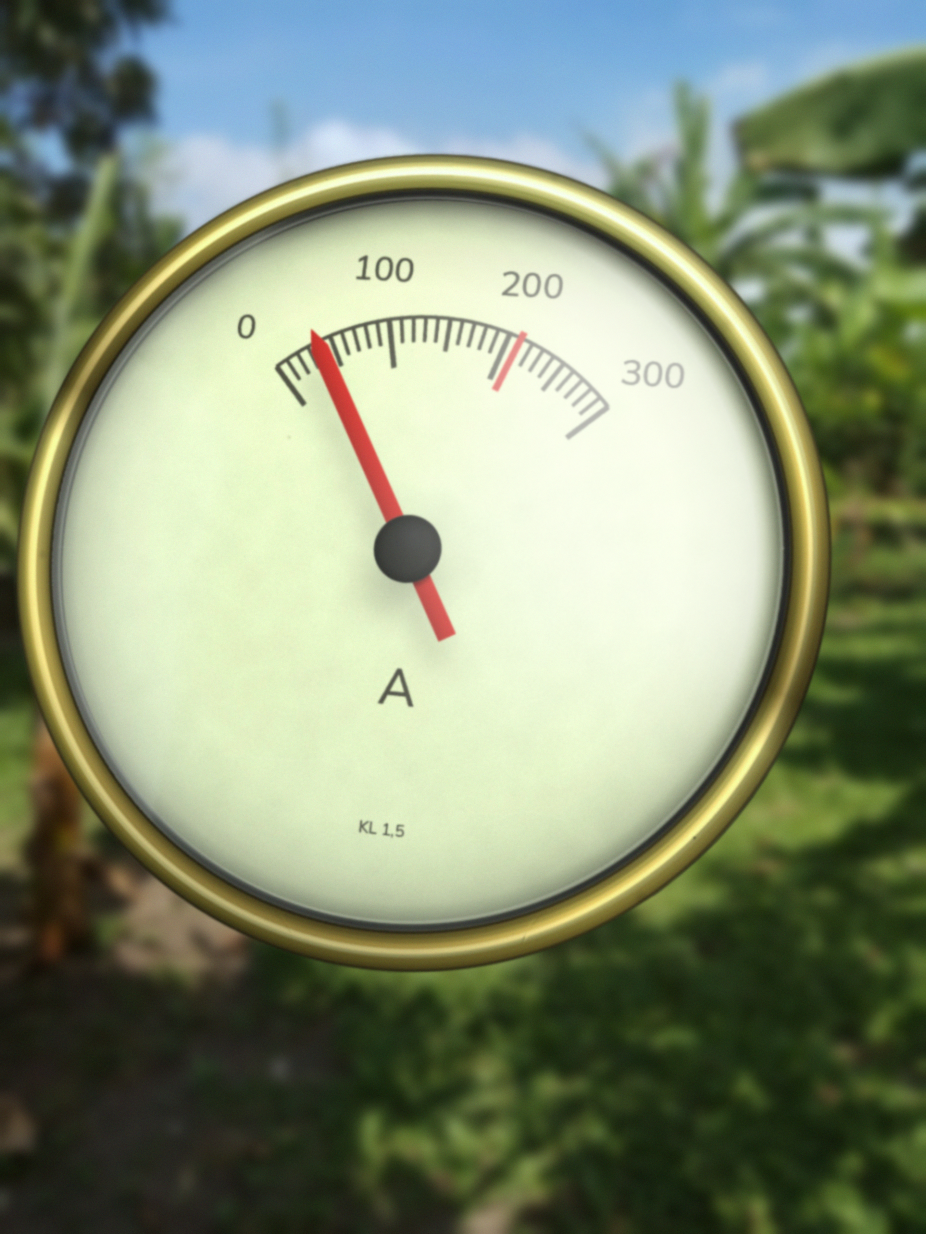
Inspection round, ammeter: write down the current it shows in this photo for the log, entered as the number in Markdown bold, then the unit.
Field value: **40** A
